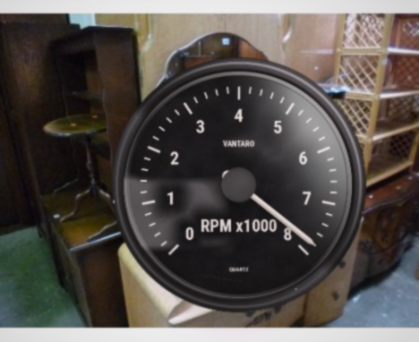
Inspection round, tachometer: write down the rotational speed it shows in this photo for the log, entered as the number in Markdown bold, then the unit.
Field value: **7800** rpm
